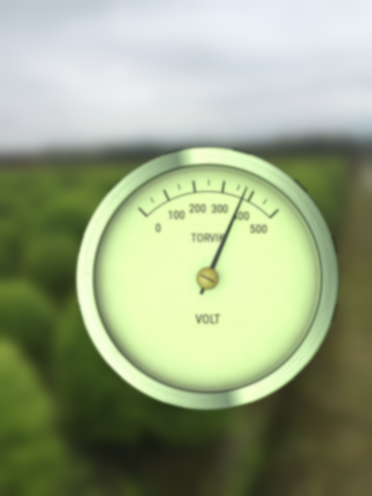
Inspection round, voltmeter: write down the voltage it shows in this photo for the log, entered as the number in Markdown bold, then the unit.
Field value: **375** V
